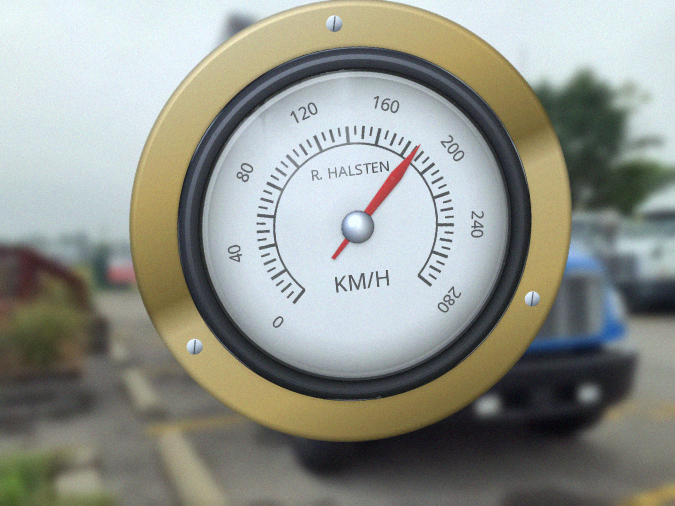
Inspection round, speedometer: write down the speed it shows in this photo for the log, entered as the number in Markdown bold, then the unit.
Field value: **185** km/h
